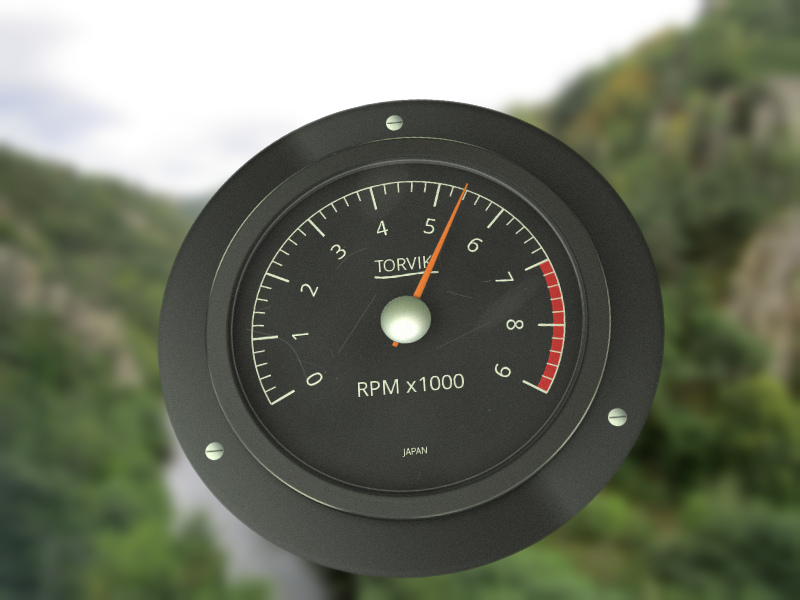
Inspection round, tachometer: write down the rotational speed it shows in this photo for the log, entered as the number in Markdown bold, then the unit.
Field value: **5400** rpm
